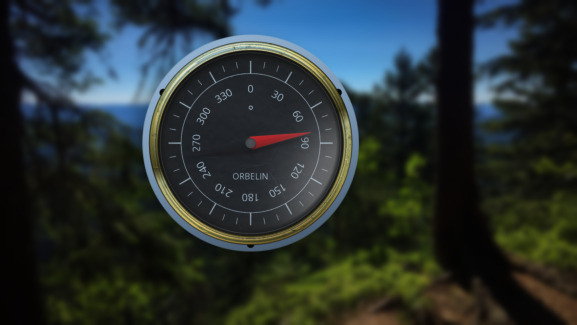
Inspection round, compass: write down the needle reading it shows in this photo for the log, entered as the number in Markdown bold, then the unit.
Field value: **80** °
